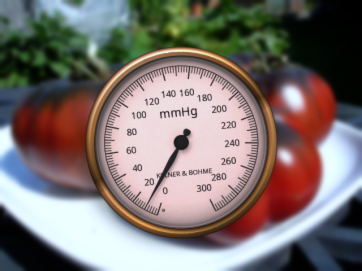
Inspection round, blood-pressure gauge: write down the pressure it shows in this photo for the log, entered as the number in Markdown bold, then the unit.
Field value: **10** mmHg
